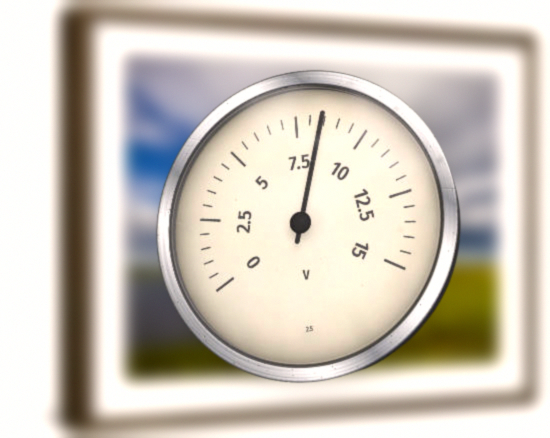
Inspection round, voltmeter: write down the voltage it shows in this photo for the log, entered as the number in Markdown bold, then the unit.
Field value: **8.5** V
